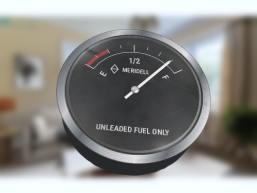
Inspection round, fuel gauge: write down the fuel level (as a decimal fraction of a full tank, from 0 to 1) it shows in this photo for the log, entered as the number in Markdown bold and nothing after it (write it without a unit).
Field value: **0.875**
